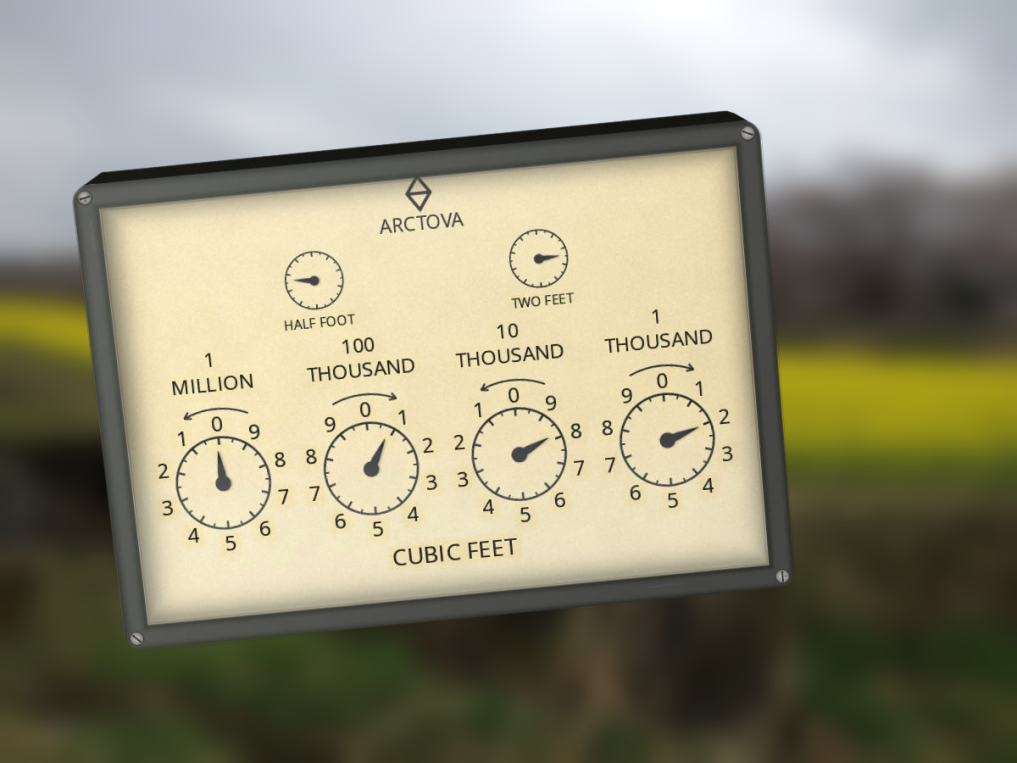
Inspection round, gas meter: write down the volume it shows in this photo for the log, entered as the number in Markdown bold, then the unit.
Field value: **8200** ft³
